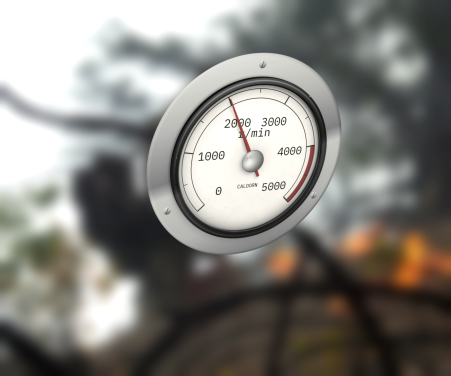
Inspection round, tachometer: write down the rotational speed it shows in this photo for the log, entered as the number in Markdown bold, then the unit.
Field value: **2000** rpm
